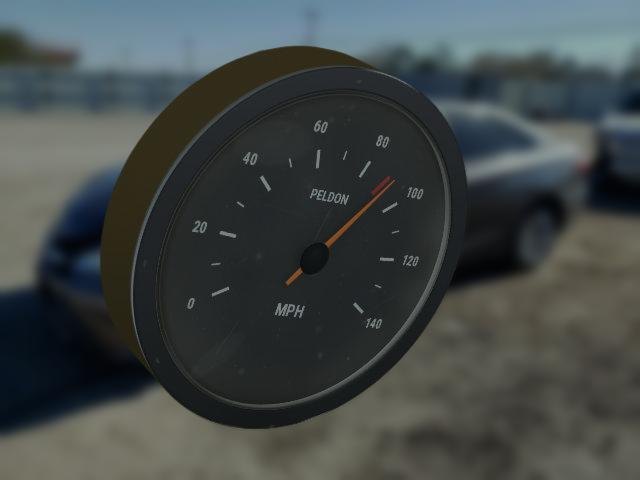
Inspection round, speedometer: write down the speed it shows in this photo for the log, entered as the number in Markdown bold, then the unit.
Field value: **90** mph
